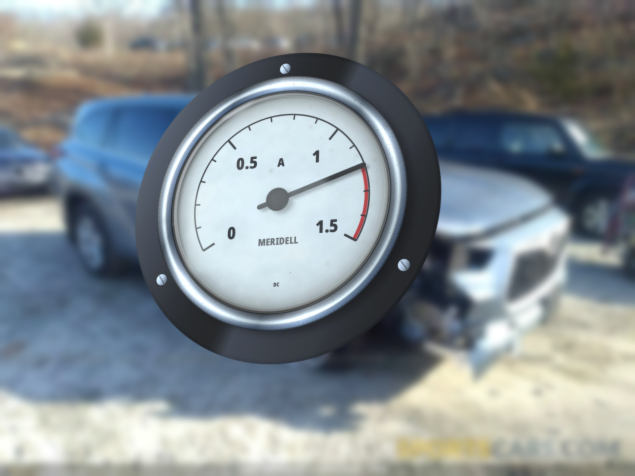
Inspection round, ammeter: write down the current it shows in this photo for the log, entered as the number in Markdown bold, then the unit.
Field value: **1.2** A
